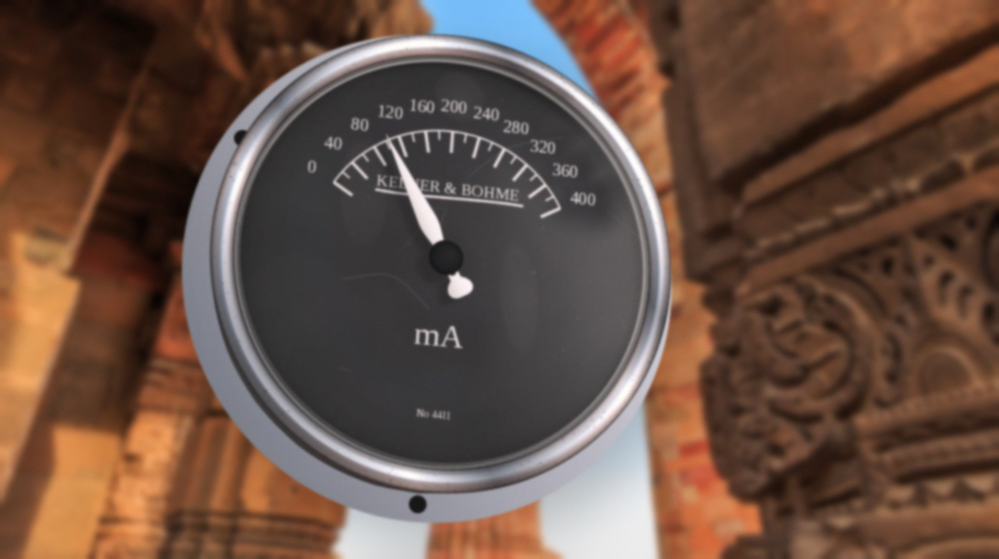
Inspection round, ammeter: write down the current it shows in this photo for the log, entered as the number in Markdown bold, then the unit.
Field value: **100** mA
